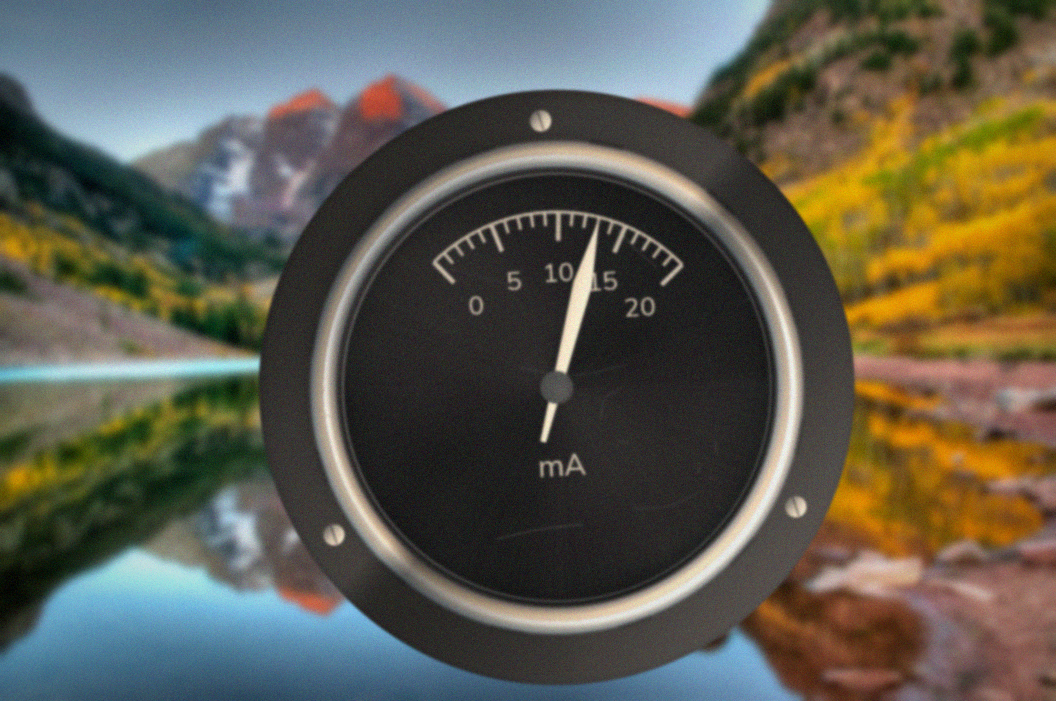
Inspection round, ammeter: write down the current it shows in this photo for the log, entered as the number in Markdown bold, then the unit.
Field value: **13** mA
